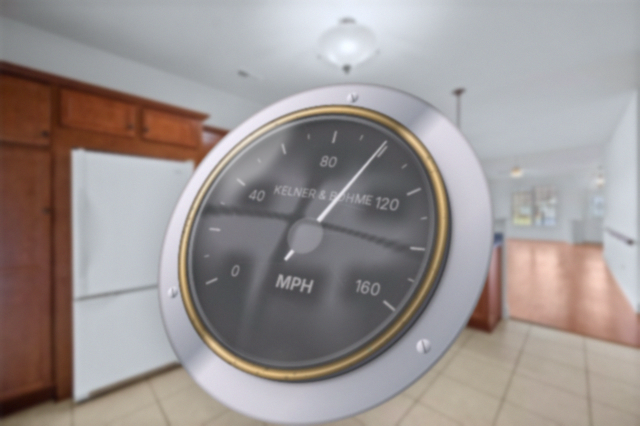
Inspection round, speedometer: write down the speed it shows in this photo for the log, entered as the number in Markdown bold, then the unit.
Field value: **100** mph
